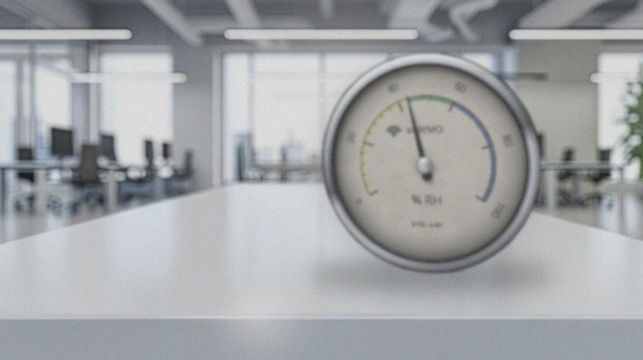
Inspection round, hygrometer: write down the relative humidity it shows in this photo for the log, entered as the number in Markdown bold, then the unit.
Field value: **44** %
